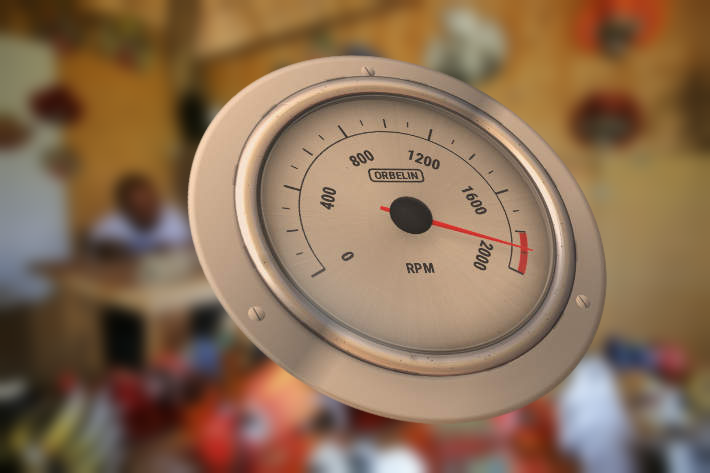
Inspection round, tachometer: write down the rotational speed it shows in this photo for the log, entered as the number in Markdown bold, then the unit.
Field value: **1900** rpm
